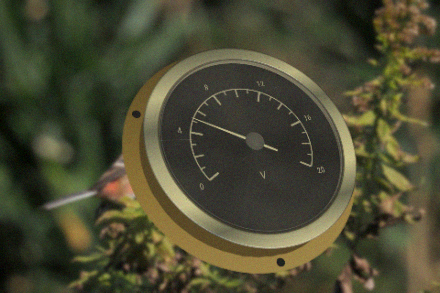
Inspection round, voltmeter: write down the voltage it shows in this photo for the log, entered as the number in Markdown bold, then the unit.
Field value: **5** V
